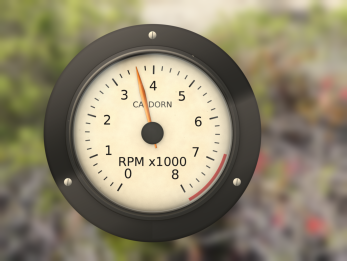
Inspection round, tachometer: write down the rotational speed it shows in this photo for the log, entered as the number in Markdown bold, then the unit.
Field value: **3600** rpm
